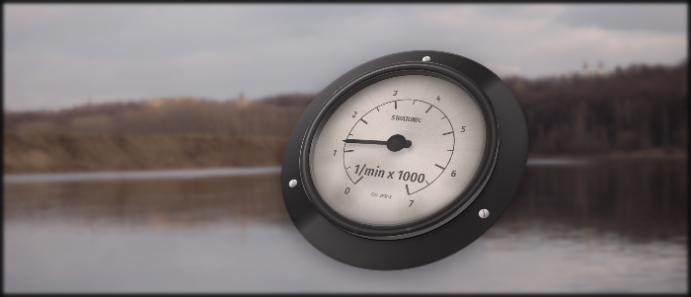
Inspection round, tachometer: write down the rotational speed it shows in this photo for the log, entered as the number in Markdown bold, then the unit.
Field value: **1250** rpm
